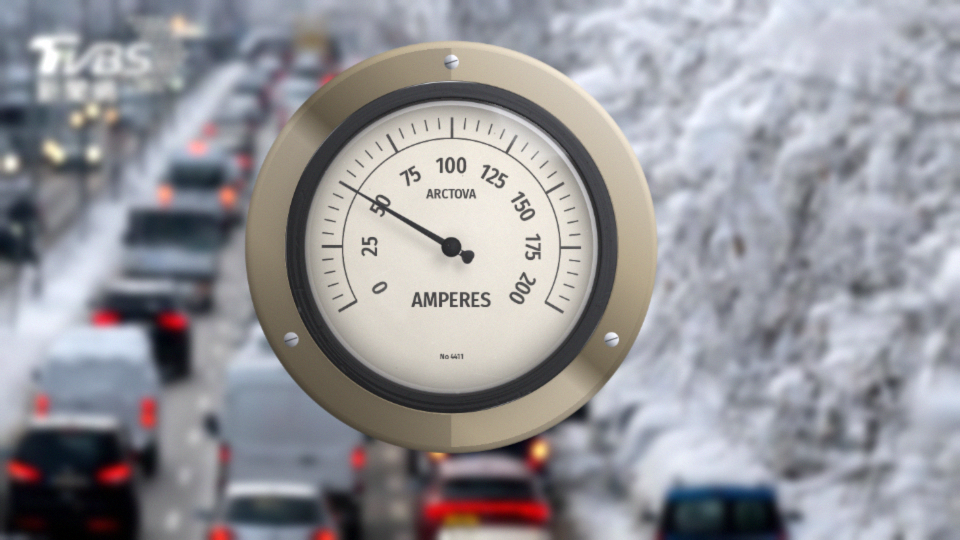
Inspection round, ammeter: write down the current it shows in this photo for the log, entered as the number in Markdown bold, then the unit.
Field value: **50** A
